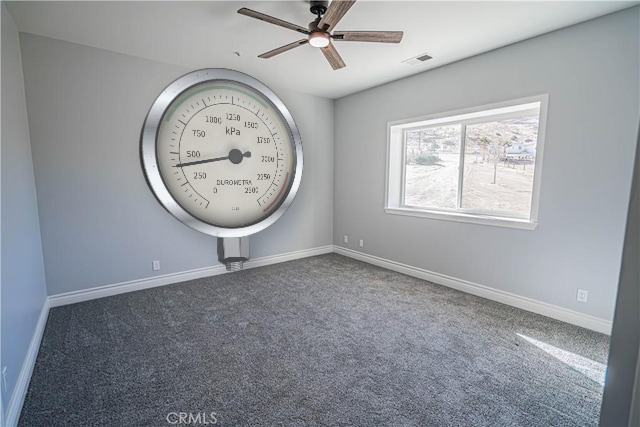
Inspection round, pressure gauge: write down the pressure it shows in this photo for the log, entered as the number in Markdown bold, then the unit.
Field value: **400** kPa
